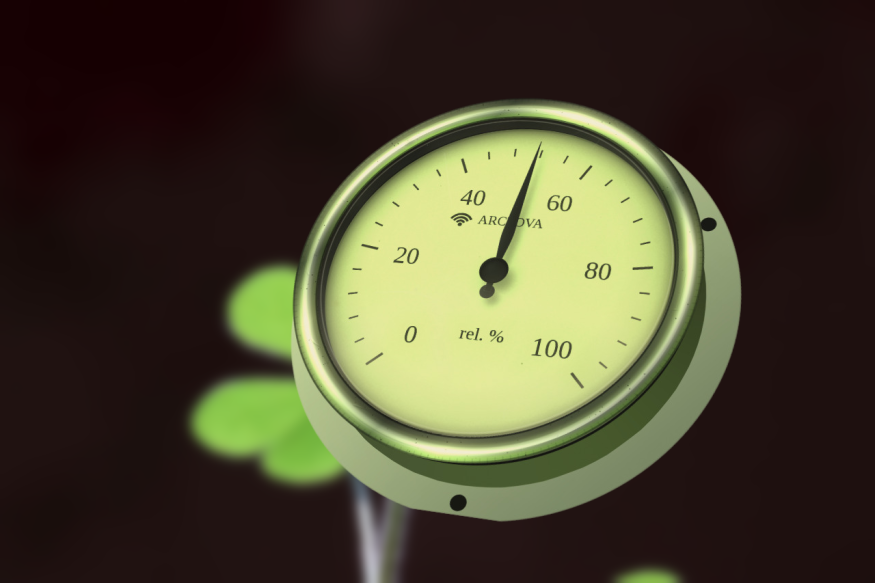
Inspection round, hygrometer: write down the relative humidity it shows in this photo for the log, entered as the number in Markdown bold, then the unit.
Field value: **52** %
